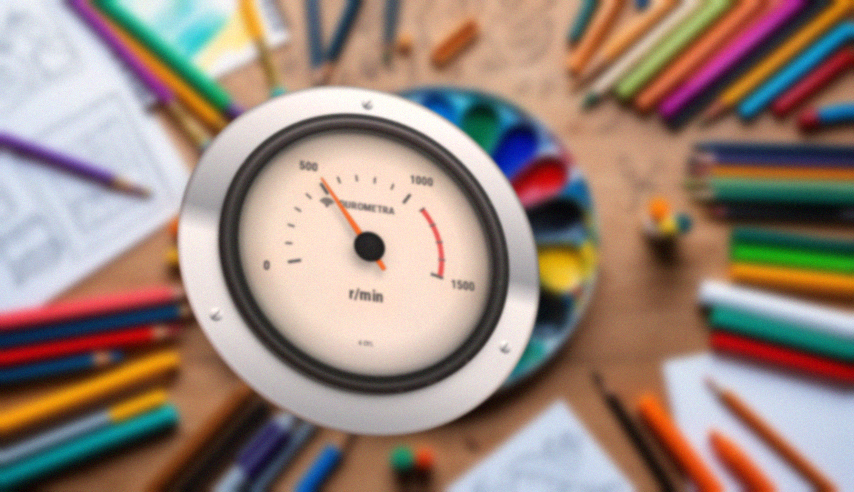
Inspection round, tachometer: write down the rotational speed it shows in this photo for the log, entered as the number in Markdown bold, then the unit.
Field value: **500** rpm
